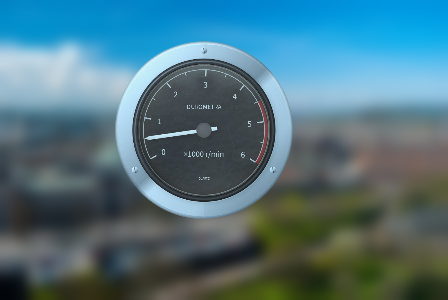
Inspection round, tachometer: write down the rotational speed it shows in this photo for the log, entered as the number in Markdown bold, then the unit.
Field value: **500** rpm
